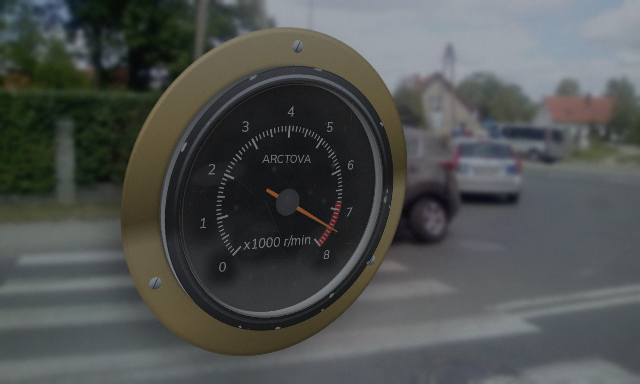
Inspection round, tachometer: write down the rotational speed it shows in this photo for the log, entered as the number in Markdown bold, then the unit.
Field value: **7500** rpm
